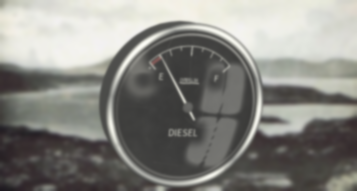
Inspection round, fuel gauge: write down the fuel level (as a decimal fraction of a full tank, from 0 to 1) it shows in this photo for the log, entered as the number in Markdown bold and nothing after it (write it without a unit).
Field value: **0.125**
